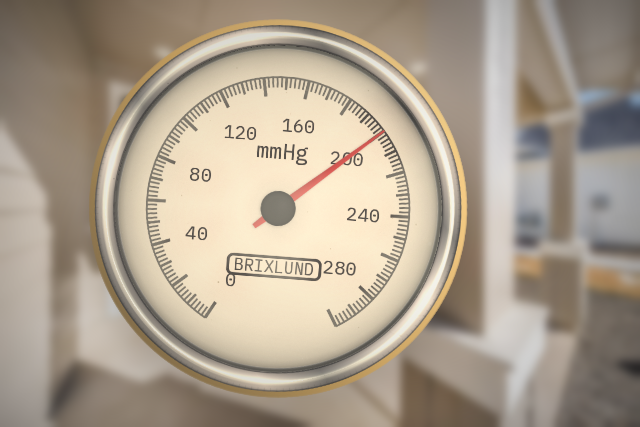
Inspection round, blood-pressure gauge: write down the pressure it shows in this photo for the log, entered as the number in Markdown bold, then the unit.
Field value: **200** mmHg
